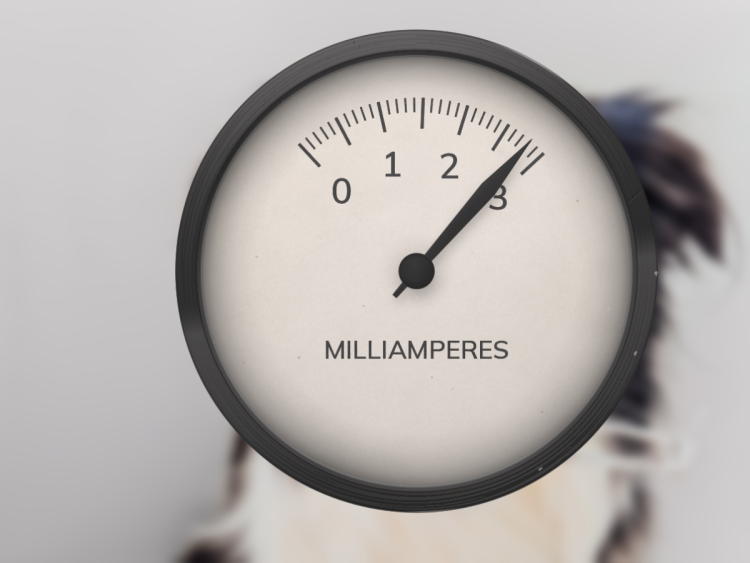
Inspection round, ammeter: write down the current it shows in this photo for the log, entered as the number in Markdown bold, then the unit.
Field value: **2.8** mA
